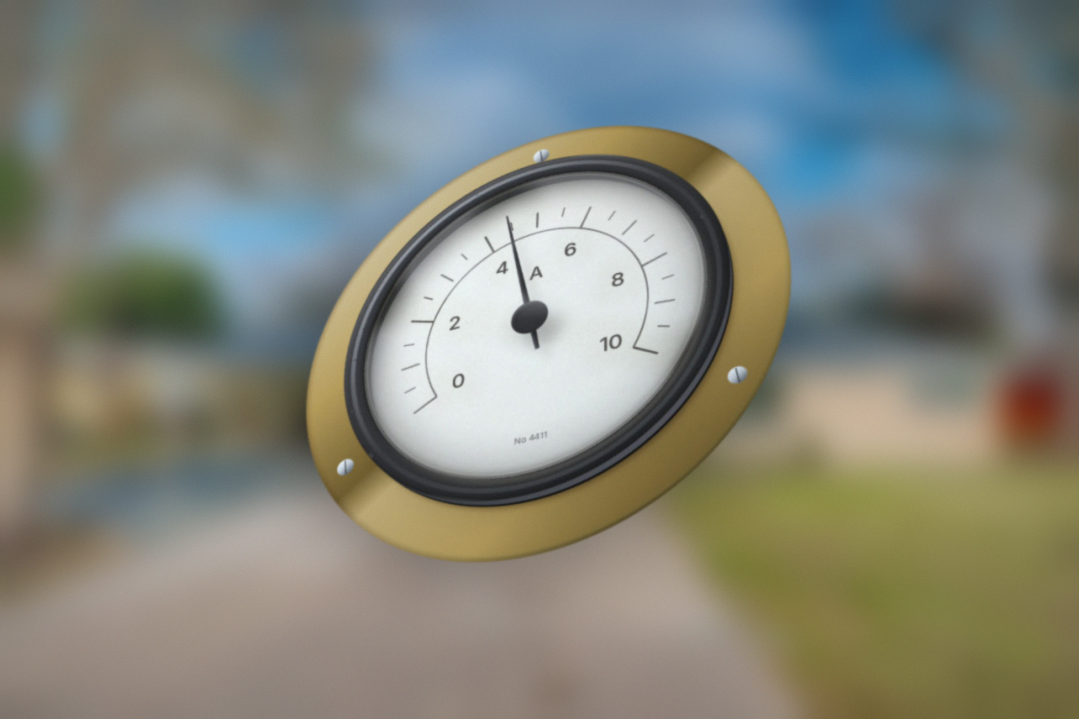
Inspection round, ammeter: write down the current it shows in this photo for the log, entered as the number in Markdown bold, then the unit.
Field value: **4.5** A
